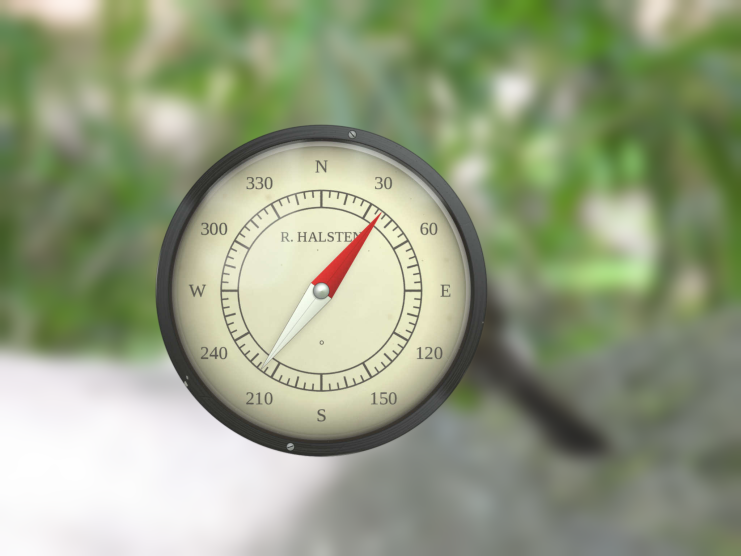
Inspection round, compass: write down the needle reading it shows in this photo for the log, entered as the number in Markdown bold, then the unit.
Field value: **37.5** °
